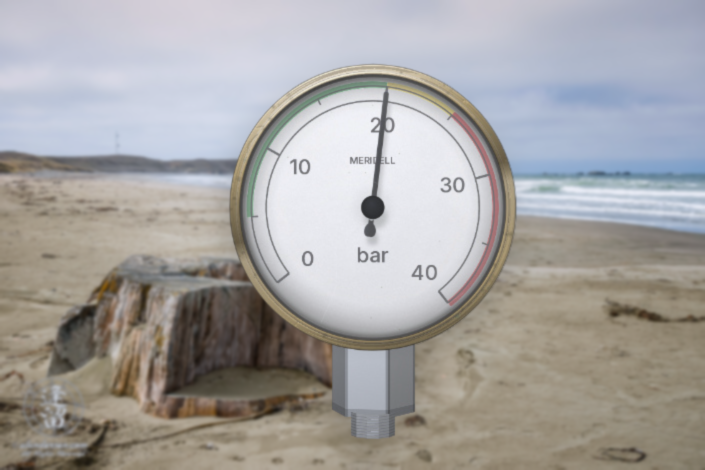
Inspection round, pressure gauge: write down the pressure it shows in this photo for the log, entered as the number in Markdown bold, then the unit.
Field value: **20** bar
